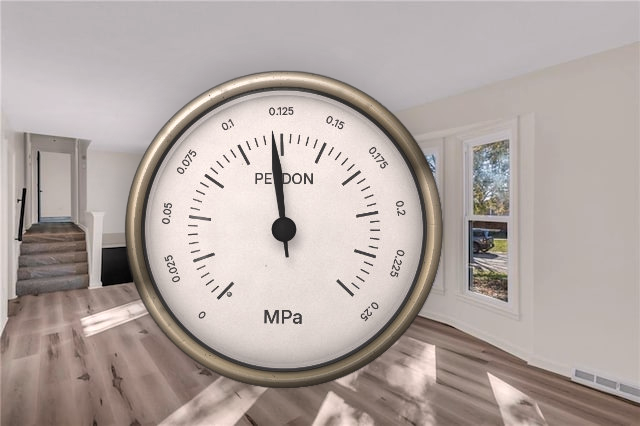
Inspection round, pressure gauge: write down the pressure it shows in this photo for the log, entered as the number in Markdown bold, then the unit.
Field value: **0.12** MPa
